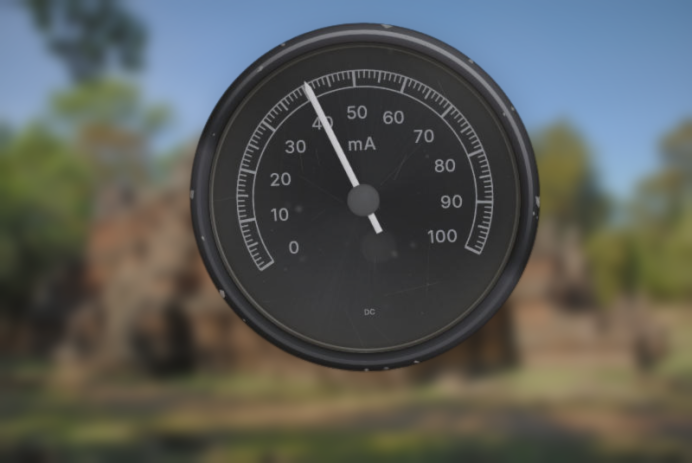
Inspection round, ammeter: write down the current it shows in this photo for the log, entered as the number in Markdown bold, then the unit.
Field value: **41** mA
